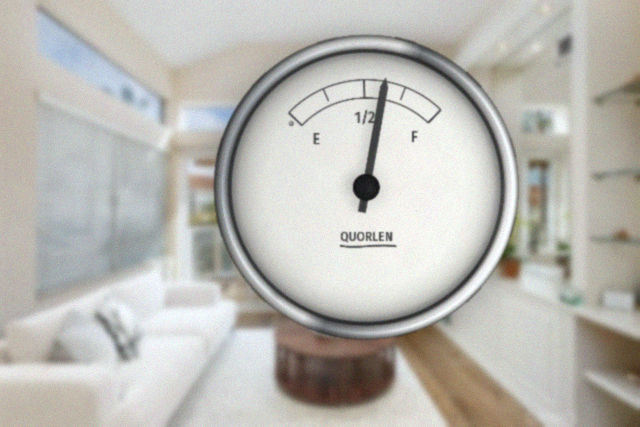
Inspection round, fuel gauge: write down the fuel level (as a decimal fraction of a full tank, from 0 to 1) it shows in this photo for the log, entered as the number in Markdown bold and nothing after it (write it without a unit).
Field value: **0.625**
